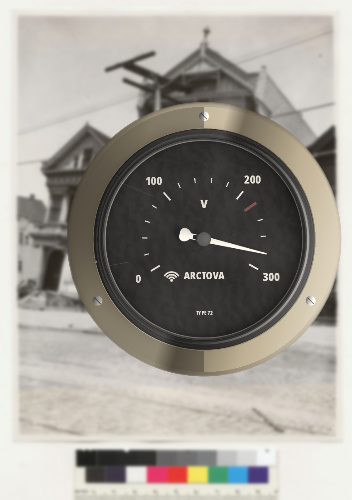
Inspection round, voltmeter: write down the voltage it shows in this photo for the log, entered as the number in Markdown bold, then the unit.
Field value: **280** V
